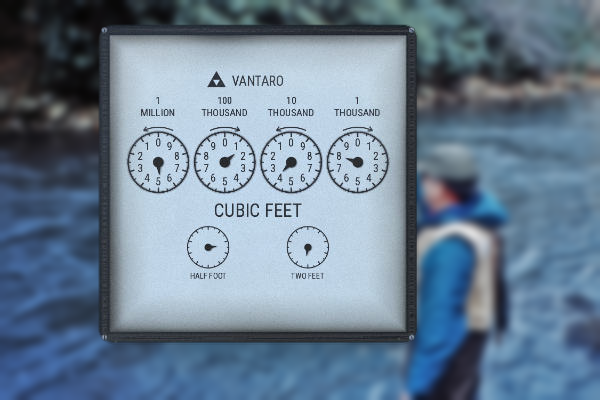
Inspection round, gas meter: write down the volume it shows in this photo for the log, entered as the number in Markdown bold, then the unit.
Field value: **513800** ft³
